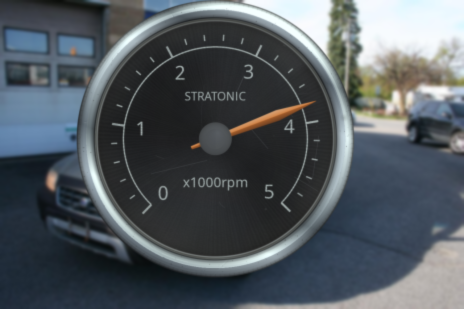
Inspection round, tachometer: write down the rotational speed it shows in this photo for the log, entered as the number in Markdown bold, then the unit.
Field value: **3800** rpm
